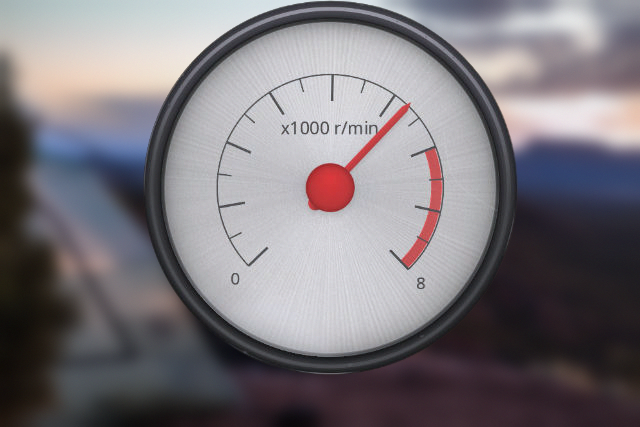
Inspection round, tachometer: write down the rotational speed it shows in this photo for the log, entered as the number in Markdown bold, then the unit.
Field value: **5250** rpm
